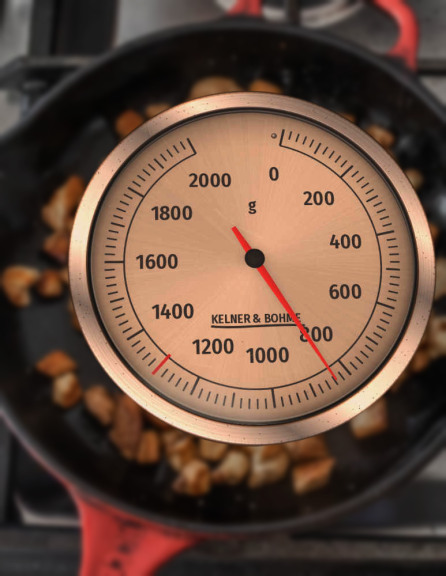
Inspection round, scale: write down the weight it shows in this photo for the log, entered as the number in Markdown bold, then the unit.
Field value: **840** g
